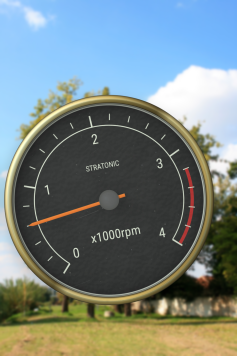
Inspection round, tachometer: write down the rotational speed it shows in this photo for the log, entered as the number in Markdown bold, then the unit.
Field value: **600** rpm
